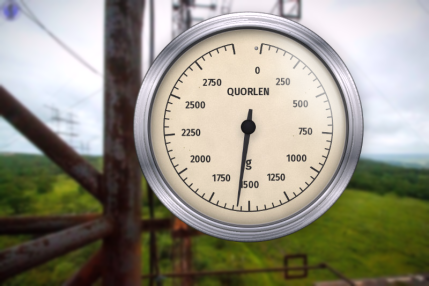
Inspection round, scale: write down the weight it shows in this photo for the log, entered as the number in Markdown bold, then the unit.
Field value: **1575** g
